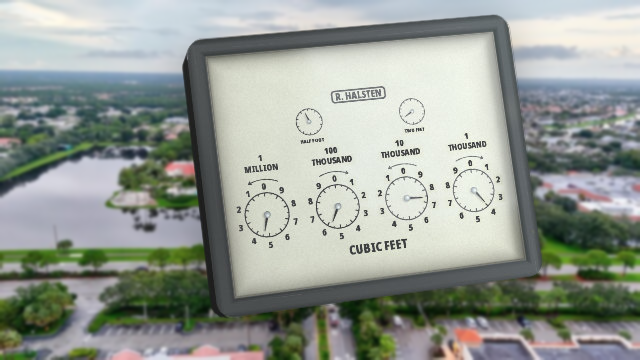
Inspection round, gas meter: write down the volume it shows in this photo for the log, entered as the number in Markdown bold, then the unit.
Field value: **457400** ft³
